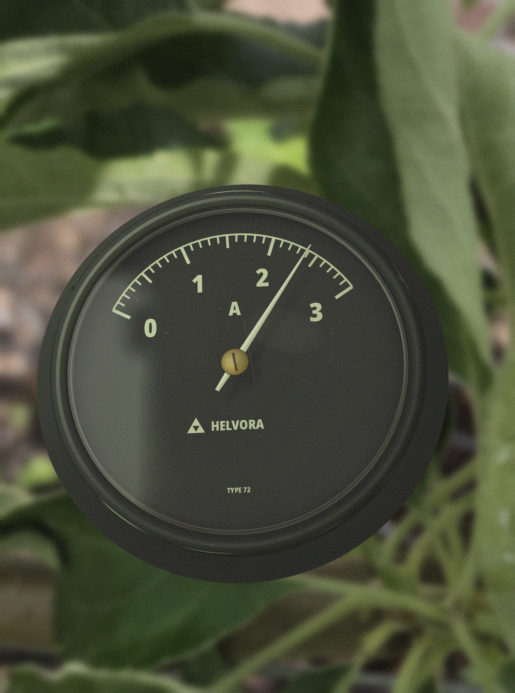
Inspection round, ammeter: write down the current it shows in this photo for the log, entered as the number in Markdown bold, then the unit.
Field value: **2.4** A
